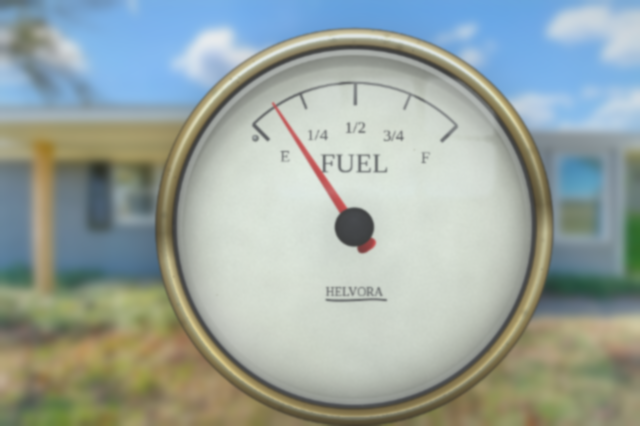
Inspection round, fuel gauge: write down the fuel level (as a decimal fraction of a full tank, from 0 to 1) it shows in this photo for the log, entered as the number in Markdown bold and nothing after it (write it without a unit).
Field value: **0.125**
